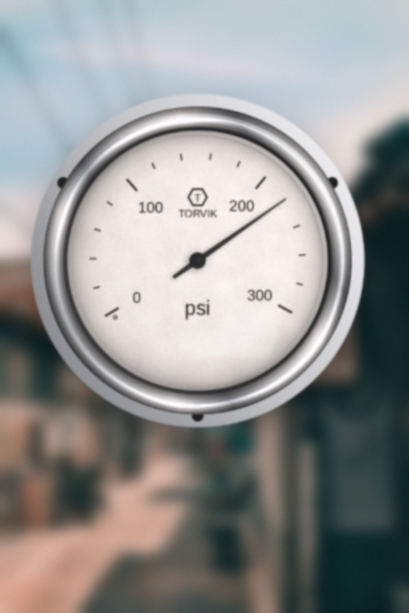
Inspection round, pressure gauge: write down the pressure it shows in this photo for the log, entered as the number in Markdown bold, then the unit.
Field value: **220** psi
